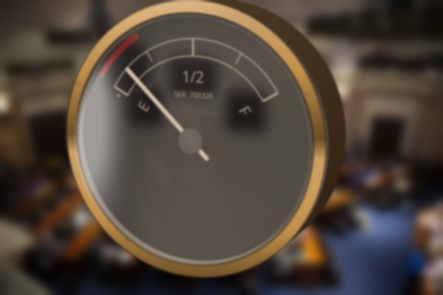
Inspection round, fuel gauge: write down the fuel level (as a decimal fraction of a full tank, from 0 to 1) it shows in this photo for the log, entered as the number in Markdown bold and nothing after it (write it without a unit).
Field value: **0.125**
